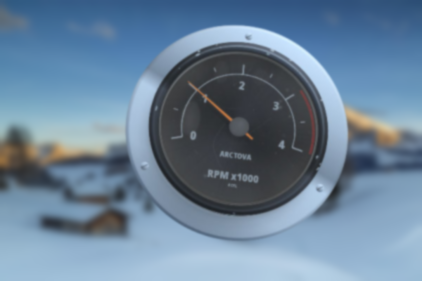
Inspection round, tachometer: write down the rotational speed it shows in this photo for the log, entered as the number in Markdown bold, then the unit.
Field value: **1000** rpm
